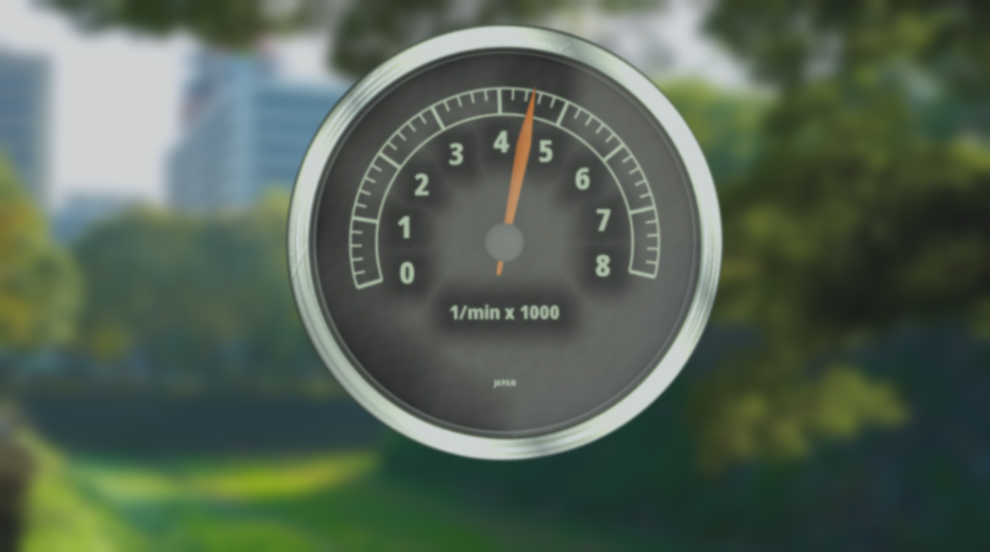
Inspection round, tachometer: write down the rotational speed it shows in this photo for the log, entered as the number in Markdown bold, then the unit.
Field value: **4500** rpm
